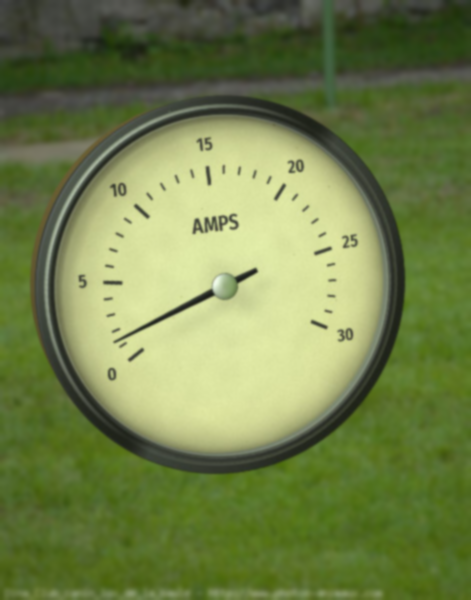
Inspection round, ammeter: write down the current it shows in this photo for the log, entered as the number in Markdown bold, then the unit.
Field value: **1.5** A
